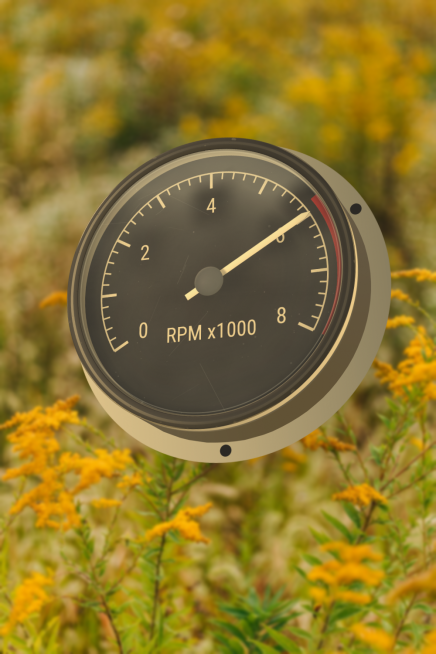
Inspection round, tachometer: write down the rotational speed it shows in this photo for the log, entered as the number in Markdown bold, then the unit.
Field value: **6000** rpm
